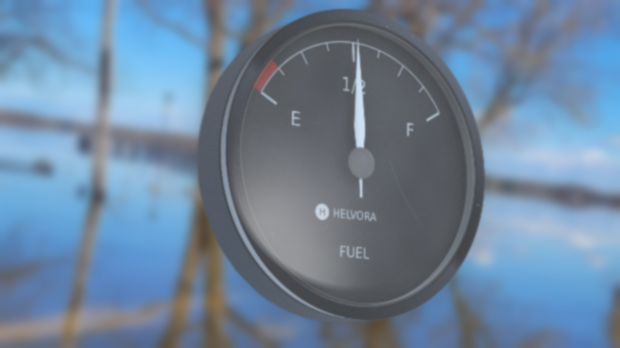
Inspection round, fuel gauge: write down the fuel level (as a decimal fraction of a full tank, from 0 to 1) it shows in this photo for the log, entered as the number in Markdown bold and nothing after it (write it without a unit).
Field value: **0.5**
